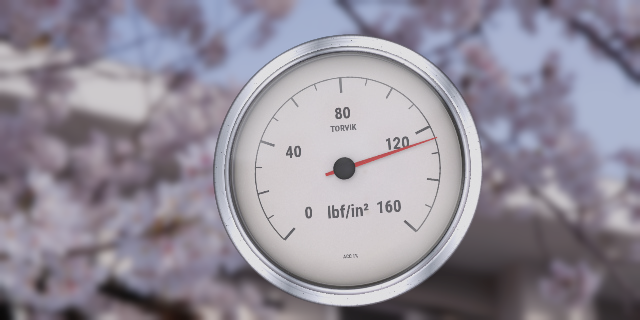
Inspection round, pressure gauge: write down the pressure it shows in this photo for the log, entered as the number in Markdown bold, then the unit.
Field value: **125** psi
